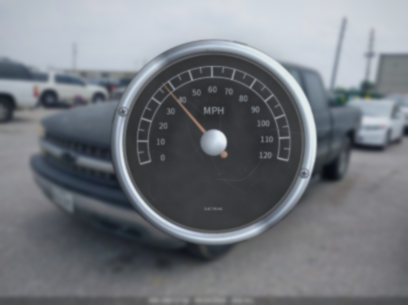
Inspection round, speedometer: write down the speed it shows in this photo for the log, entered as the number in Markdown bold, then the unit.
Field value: **37.5** mph
